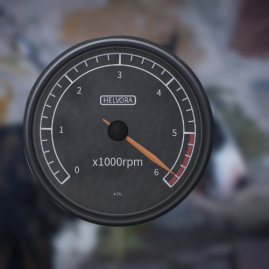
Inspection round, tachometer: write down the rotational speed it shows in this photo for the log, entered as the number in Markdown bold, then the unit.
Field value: **5800** rpm
